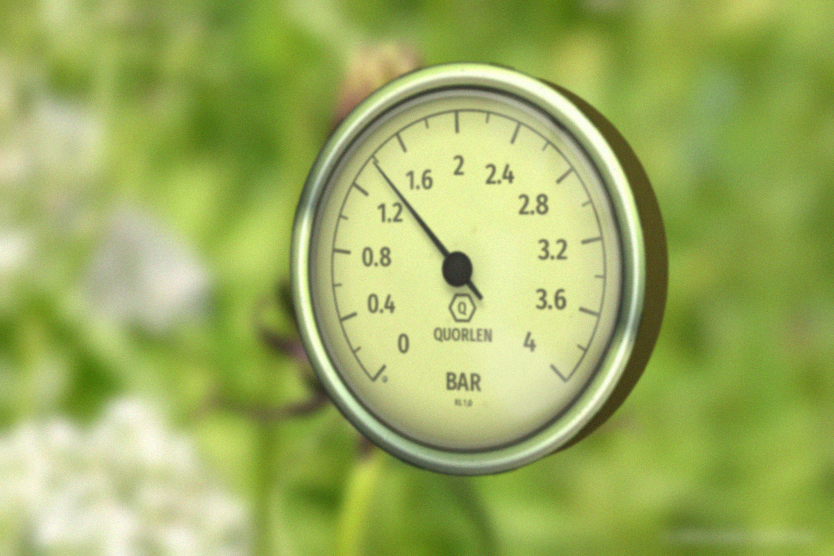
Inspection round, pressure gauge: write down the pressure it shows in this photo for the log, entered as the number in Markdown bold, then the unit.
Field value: **1.4** bar
